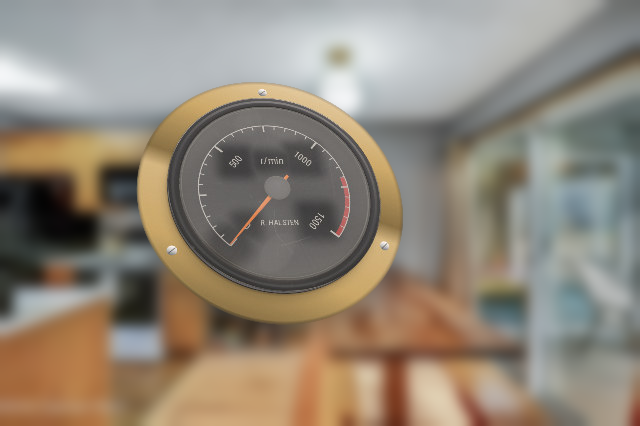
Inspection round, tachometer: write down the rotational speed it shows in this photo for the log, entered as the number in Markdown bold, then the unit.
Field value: **0** rpm
